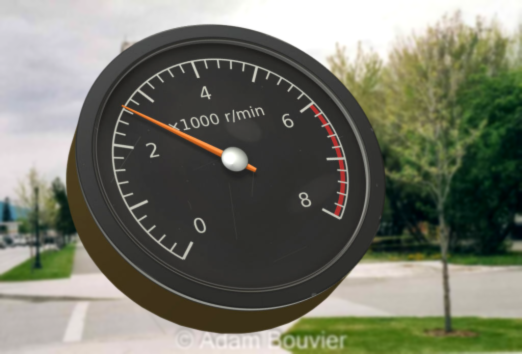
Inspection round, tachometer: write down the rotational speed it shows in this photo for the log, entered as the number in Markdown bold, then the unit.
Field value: **2600** rpm
